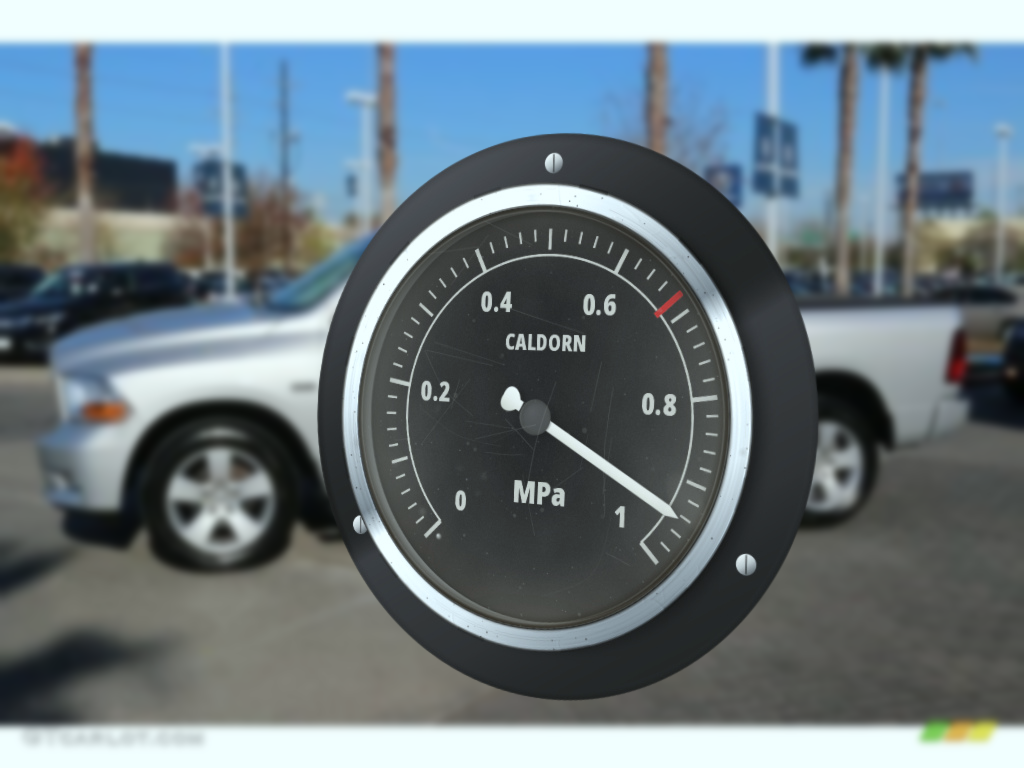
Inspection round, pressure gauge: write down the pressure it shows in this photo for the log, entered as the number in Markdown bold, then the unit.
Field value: **0.94** MPa
